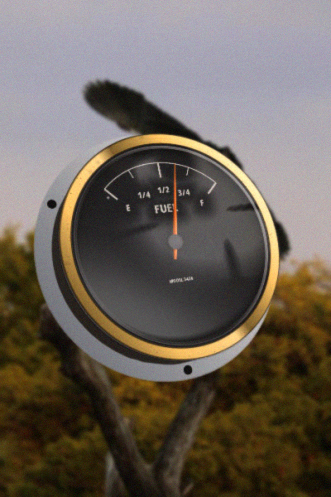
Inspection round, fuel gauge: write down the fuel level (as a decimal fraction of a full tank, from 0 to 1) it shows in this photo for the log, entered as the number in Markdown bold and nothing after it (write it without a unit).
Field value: **0.625**
